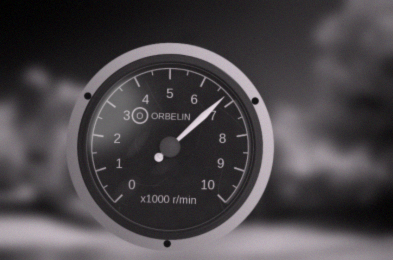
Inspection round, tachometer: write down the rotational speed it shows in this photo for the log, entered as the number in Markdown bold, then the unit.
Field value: **6750** rpm
